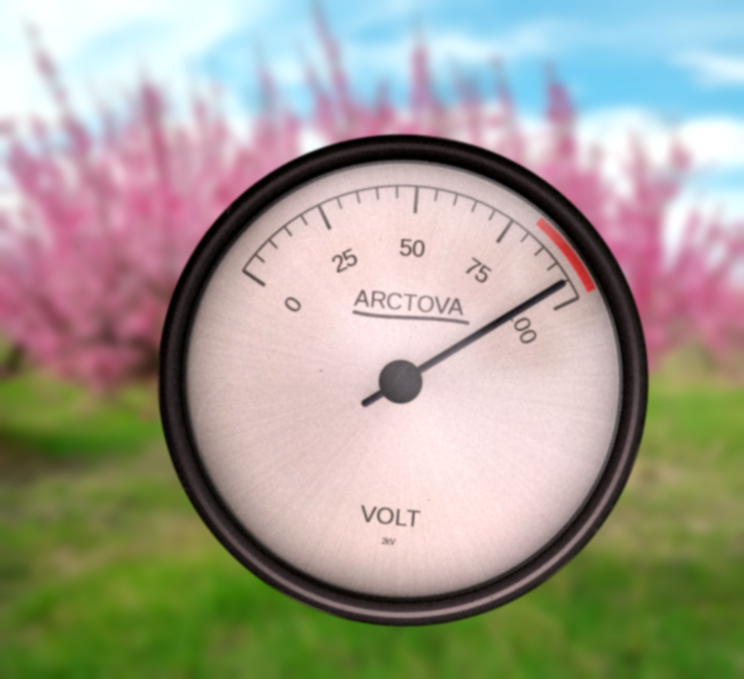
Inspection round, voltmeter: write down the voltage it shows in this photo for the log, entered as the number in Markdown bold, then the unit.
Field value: **95** V
